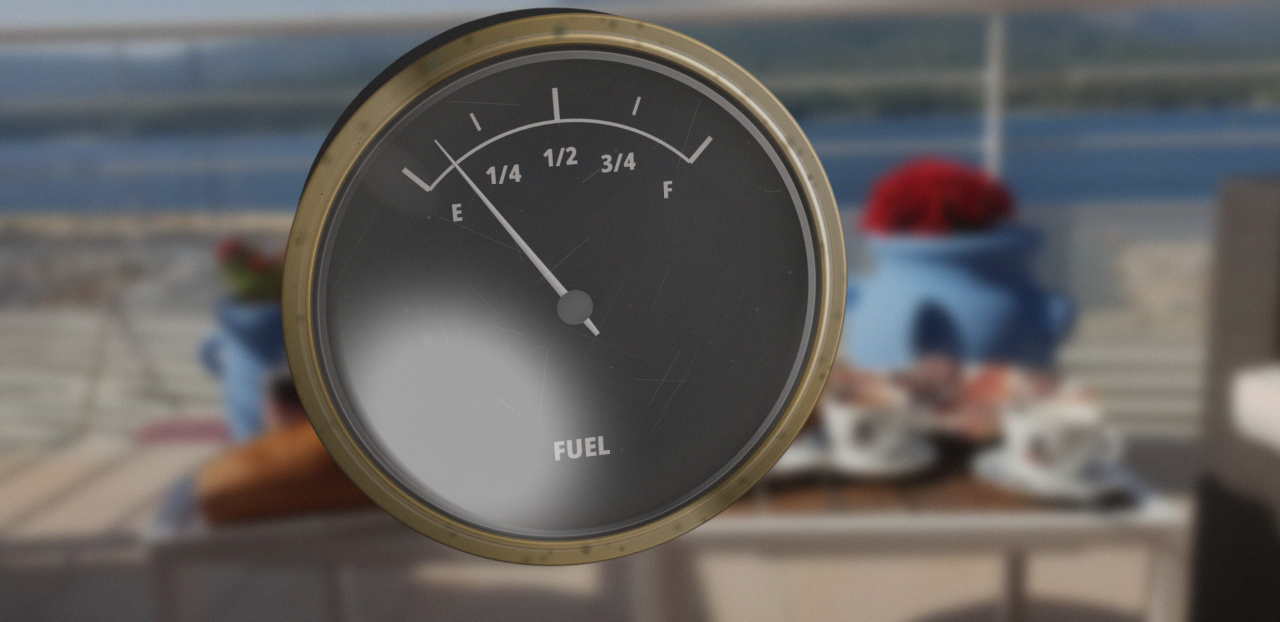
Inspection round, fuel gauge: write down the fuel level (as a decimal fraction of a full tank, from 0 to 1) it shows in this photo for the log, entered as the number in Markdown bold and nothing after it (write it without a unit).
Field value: **0.125**
